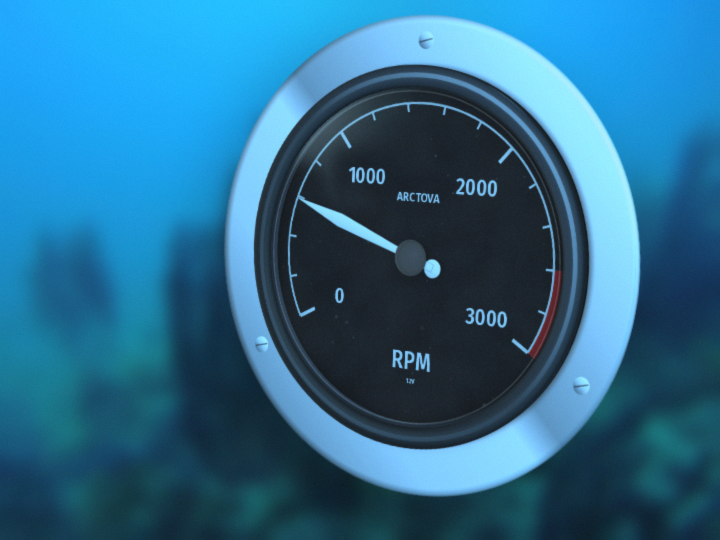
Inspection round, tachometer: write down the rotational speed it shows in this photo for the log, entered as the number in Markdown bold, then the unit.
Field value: **600** rpm
